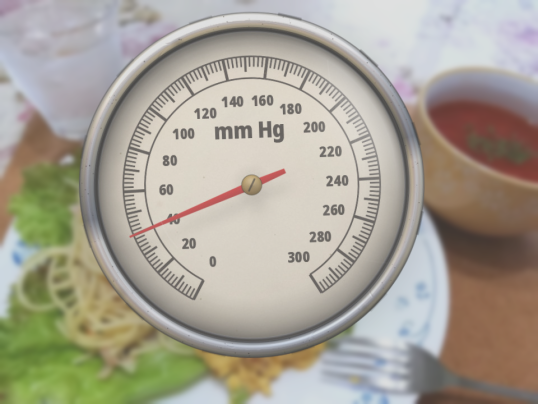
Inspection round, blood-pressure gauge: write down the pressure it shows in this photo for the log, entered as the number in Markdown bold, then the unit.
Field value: **40** mmHg
